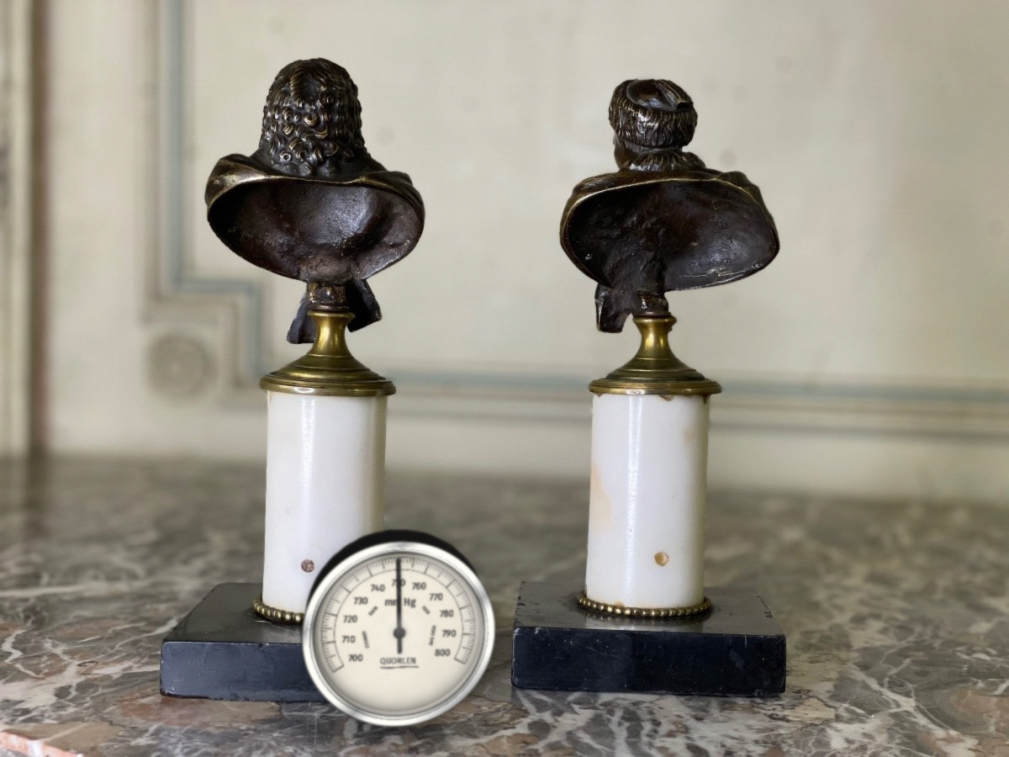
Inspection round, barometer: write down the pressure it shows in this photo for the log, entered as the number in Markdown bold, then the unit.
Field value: **750** mmHg
